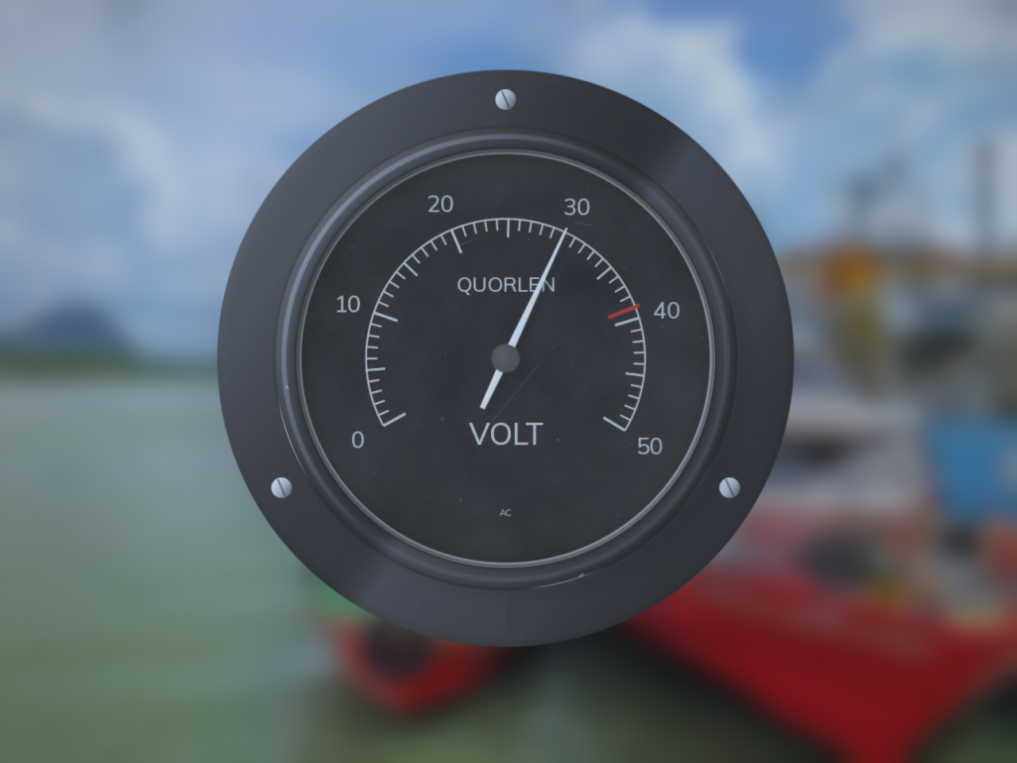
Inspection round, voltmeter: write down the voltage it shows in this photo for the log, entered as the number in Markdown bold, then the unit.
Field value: **30** V
